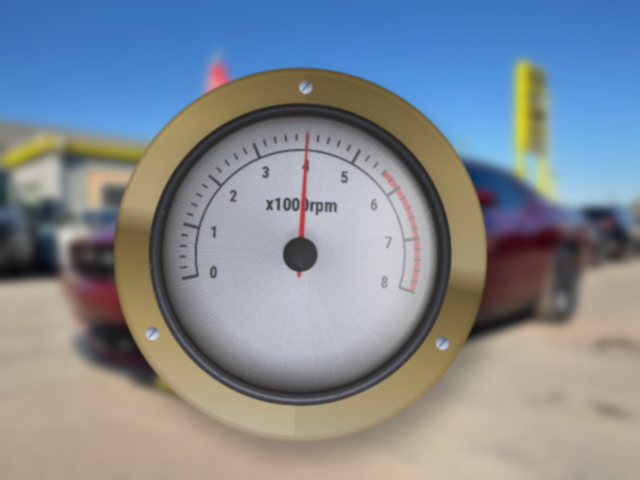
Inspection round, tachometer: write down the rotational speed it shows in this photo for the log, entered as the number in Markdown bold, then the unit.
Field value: **4000** rpm
